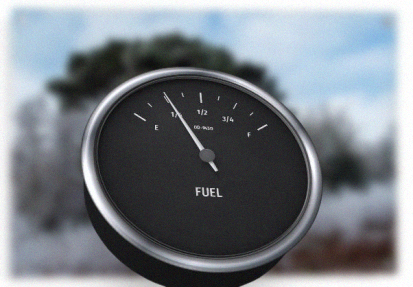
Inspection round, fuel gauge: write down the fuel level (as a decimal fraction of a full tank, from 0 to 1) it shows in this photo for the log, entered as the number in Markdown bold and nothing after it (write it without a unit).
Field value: **0.25**
